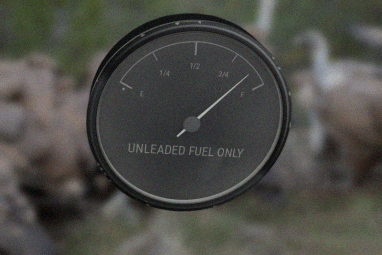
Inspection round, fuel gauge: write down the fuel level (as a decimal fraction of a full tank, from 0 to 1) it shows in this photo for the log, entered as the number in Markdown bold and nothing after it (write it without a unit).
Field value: **0.875**
